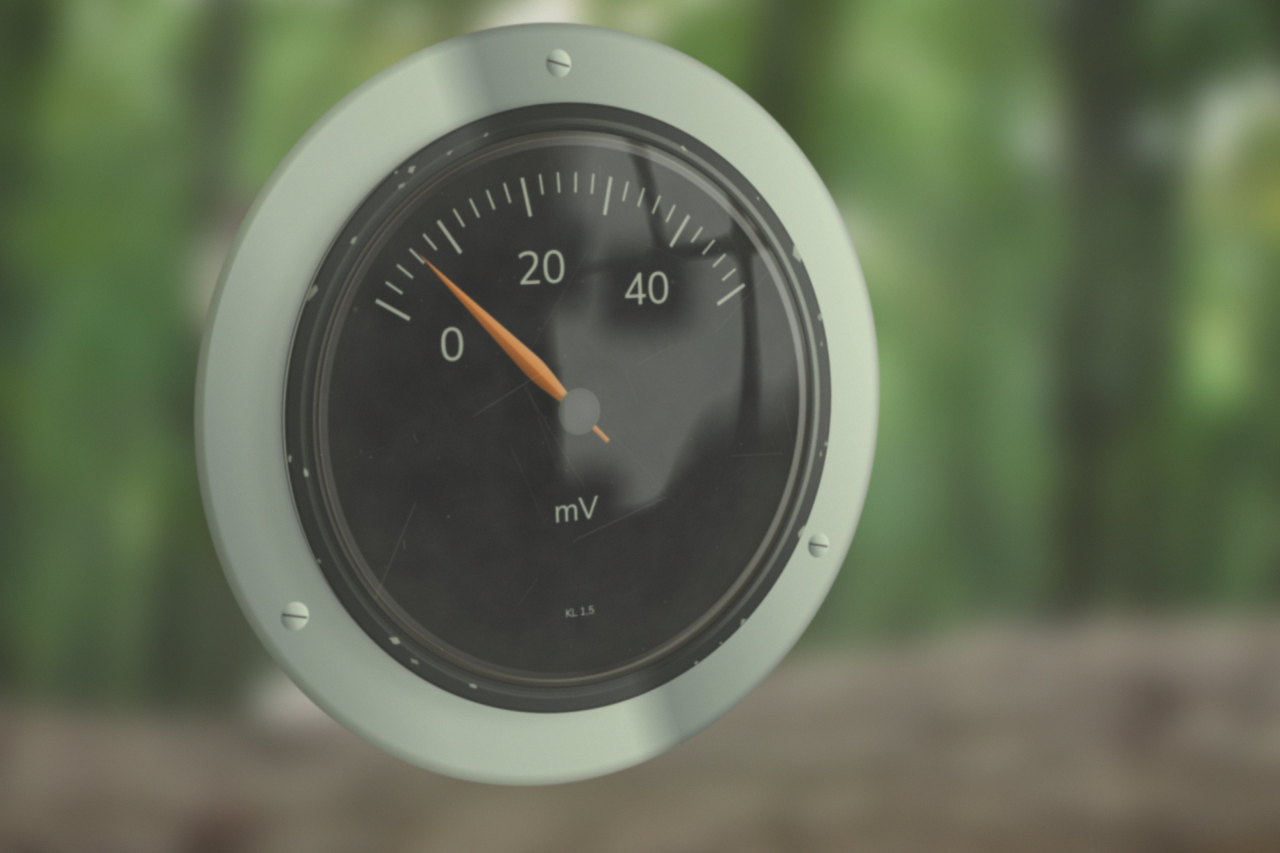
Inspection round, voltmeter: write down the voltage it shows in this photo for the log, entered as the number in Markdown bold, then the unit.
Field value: **6** mV
